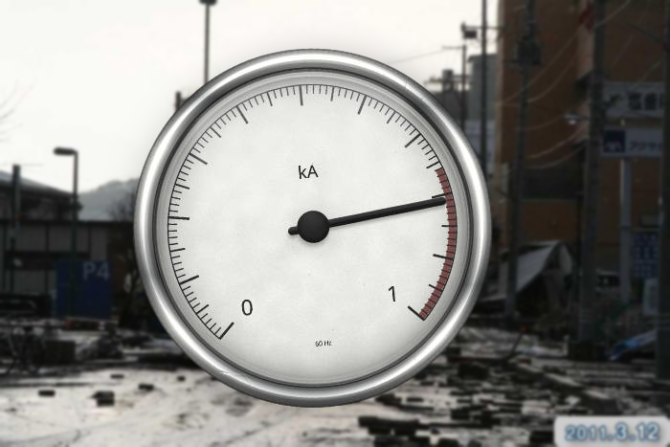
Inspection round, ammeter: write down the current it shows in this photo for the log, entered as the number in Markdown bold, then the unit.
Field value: **0.81** kA
